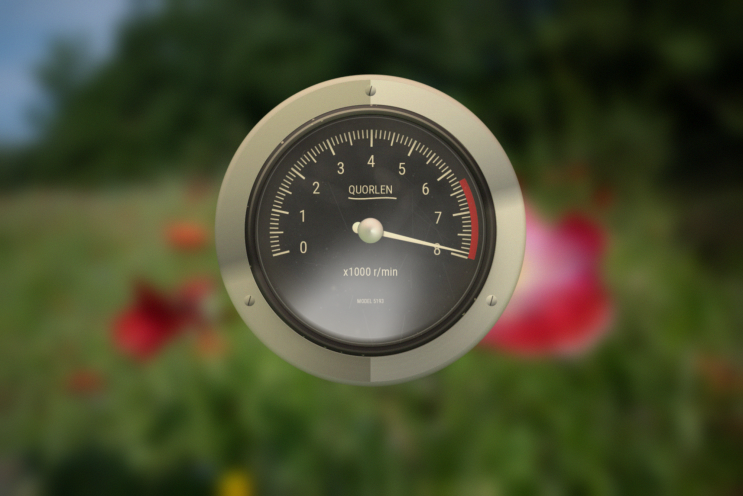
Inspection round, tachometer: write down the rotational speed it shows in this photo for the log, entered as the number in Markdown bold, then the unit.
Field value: **7900** rpm
